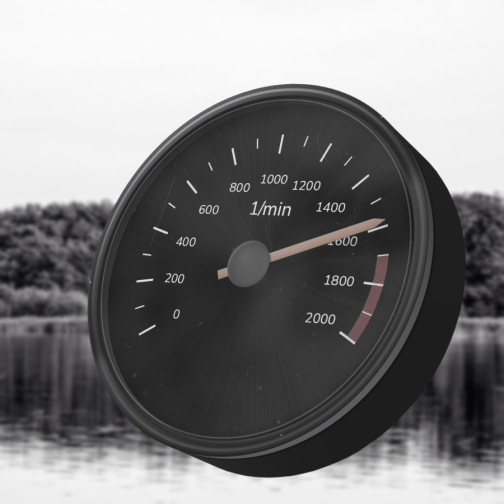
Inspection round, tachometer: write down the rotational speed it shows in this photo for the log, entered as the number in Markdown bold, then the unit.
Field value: **1600** rpm
